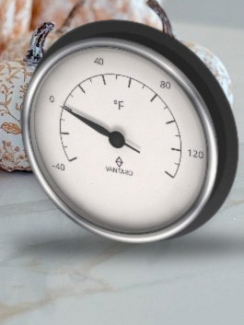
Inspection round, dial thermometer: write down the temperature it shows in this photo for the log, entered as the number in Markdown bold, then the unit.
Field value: **0** °F
